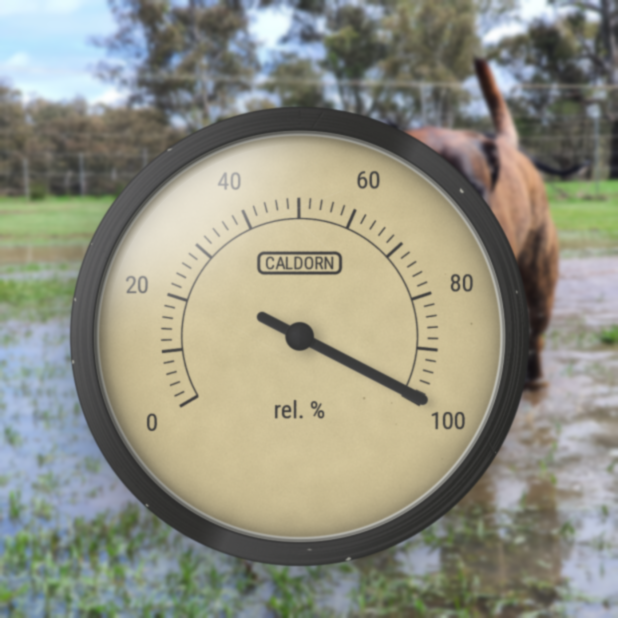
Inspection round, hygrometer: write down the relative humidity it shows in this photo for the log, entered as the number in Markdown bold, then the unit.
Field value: **99** %
